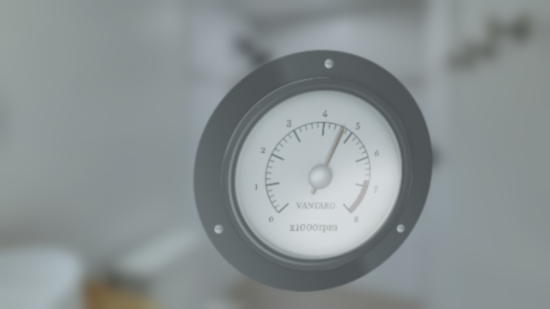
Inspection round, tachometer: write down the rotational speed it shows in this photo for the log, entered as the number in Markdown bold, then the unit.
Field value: **4600** rpm
